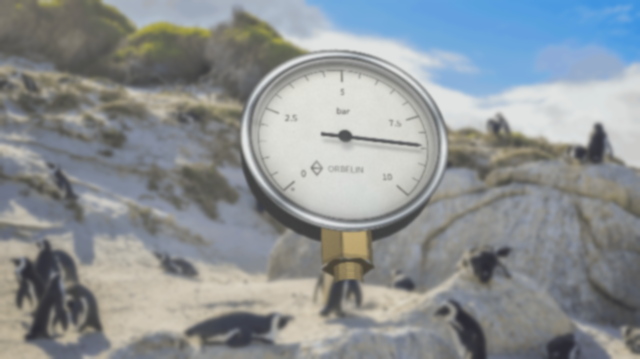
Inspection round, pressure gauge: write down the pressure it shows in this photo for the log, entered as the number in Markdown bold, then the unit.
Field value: **8.5** bar
